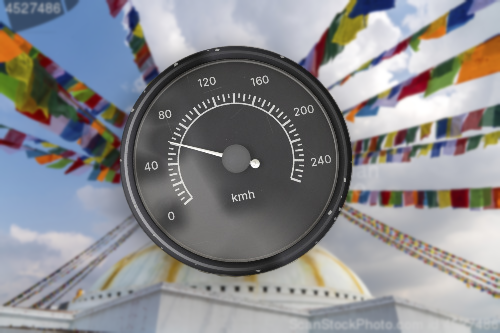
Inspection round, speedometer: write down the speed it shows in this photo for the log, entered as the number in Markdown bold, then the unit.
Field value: **60** km/h
